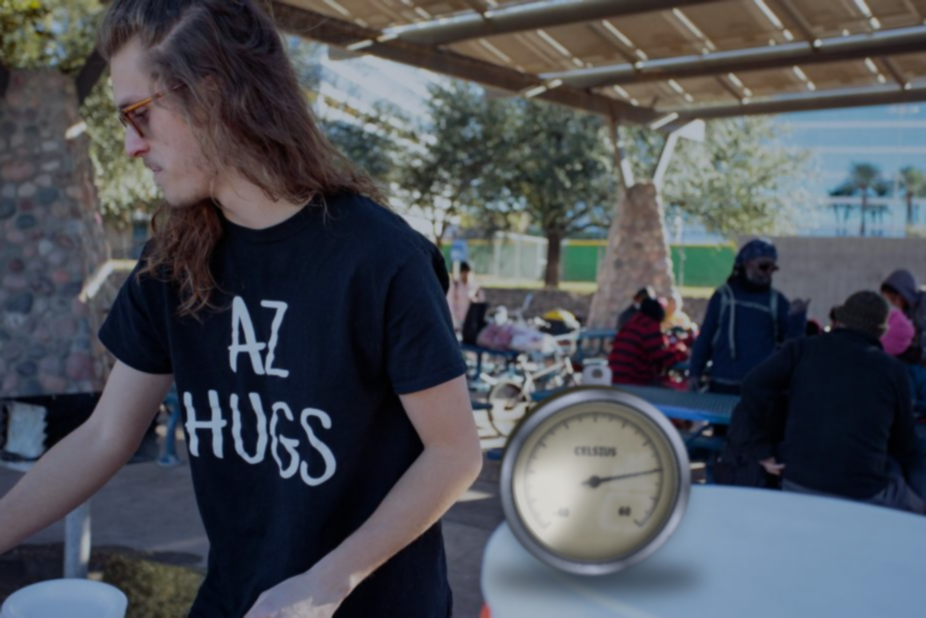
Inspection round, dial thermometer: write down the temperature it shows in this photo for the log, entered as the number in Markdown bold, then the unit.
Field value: **40** °C
